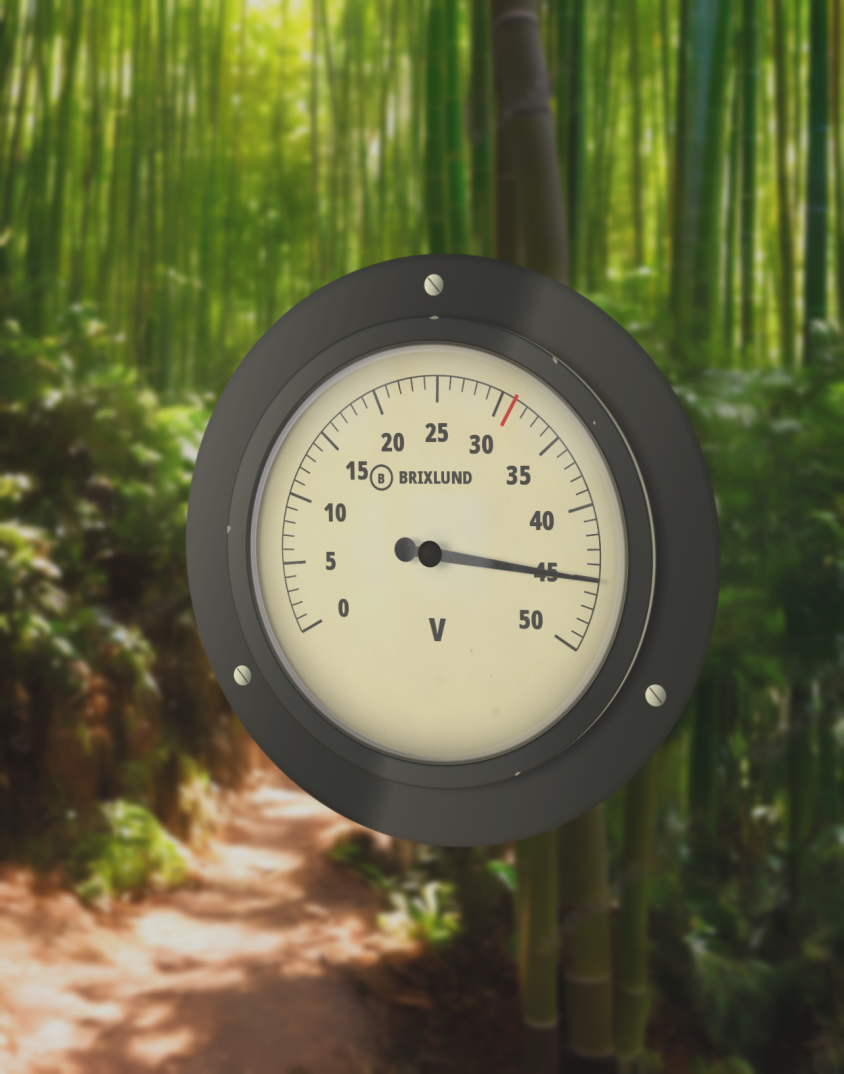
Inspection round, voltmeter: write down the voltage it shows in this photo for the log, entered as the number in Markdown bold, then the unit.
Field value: **45** V
